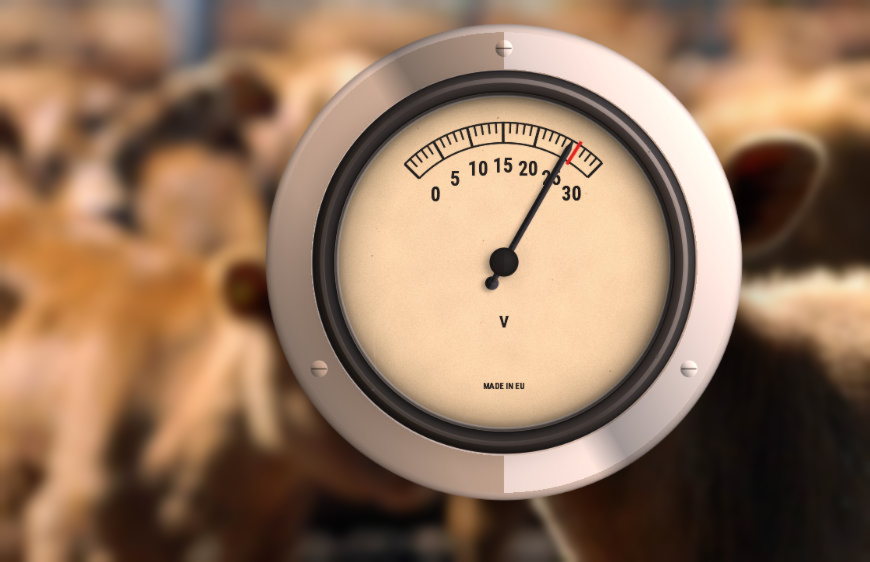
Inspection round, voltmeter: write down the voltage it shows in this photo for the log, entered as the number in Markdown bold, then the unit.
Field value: **25** V
